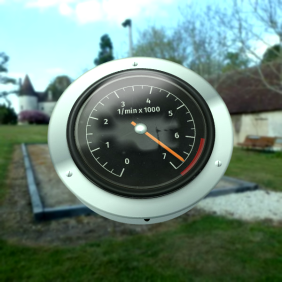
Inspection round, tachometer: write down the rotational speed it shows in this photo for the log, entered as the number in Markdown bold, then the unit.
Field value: **6750** rpm
